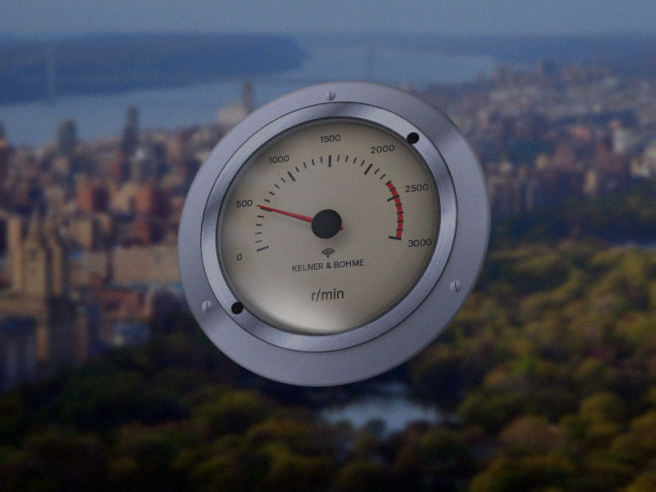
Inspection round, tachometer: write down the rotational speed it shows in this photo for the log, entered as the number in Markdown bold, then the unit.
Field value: **500** rpm
